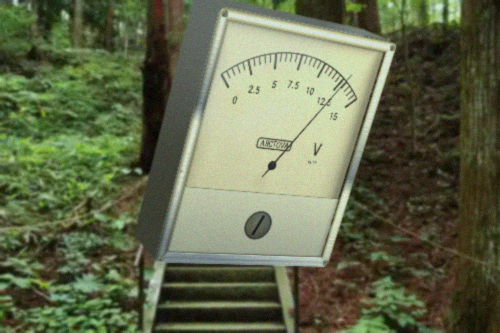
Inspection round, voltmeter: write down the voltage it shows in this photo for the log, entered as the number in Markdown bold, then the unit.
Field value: **12.5** V
